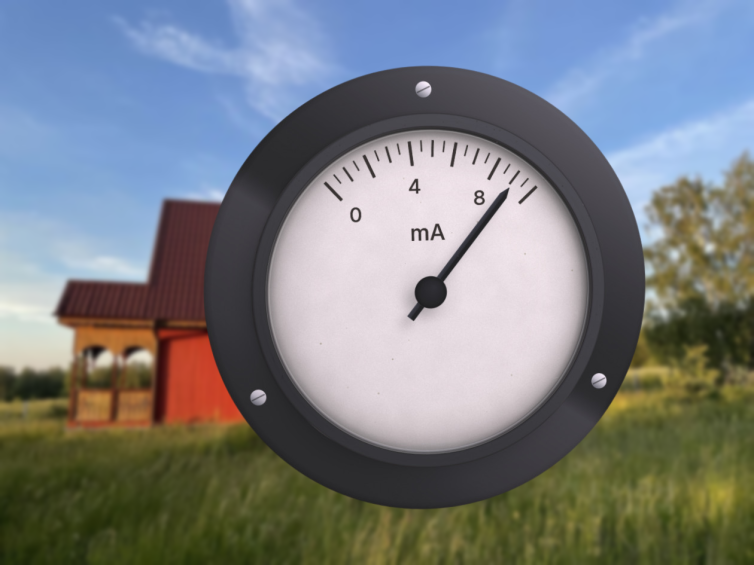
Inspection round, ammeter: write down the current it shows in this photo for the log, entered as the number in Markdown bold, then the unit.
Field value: **9** mA
